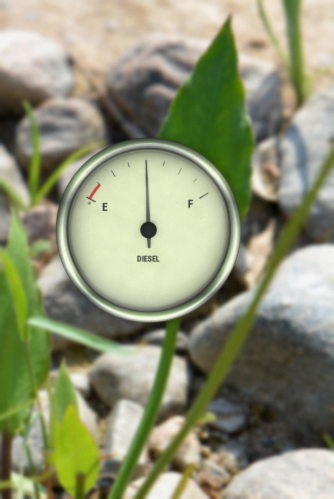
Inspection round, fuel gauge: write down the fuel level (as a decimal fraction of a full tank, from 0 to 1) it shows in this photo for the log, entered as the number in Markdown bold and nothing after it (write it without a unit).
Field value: **0.5**
